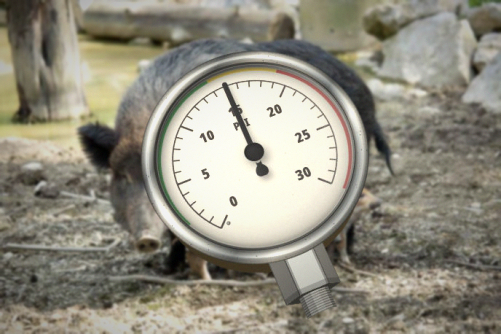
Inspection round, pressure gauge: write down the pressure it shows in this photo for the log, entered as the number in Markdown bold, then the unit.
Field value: **15** psi
